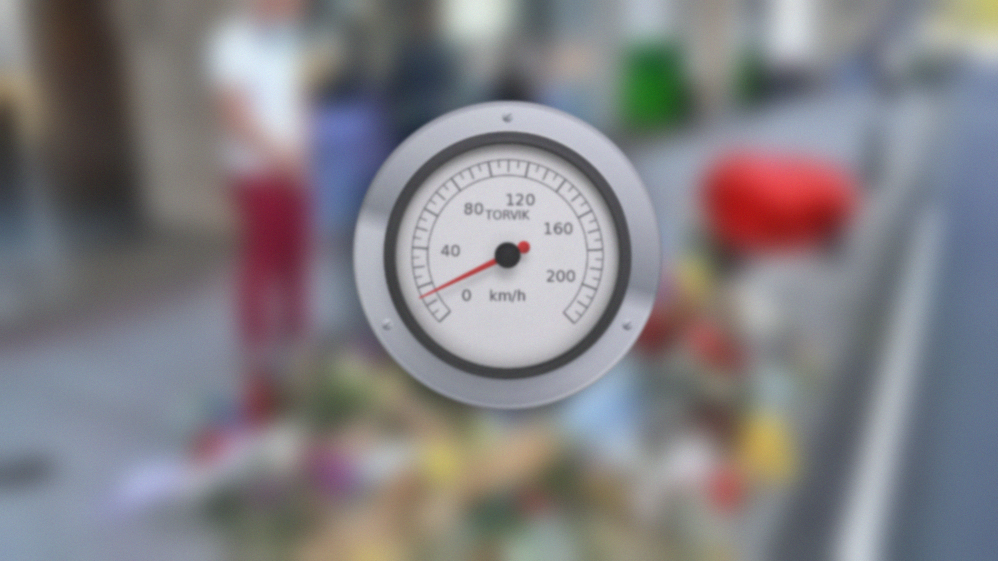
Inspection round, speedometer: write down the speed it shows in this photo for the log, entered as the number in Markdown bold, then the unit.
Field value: **15** km/h
